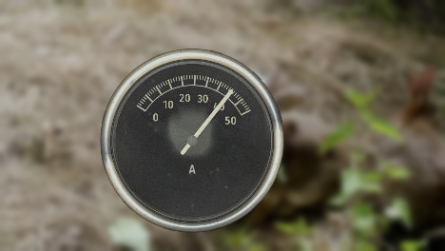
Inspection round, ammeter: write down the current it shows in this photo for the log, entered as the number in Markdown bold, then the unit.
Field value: **40** A
